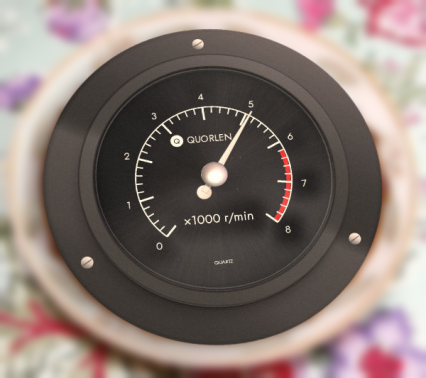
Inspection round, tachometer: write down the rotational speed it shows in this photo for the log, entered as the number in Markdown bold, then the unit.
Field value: **5100** rpm
